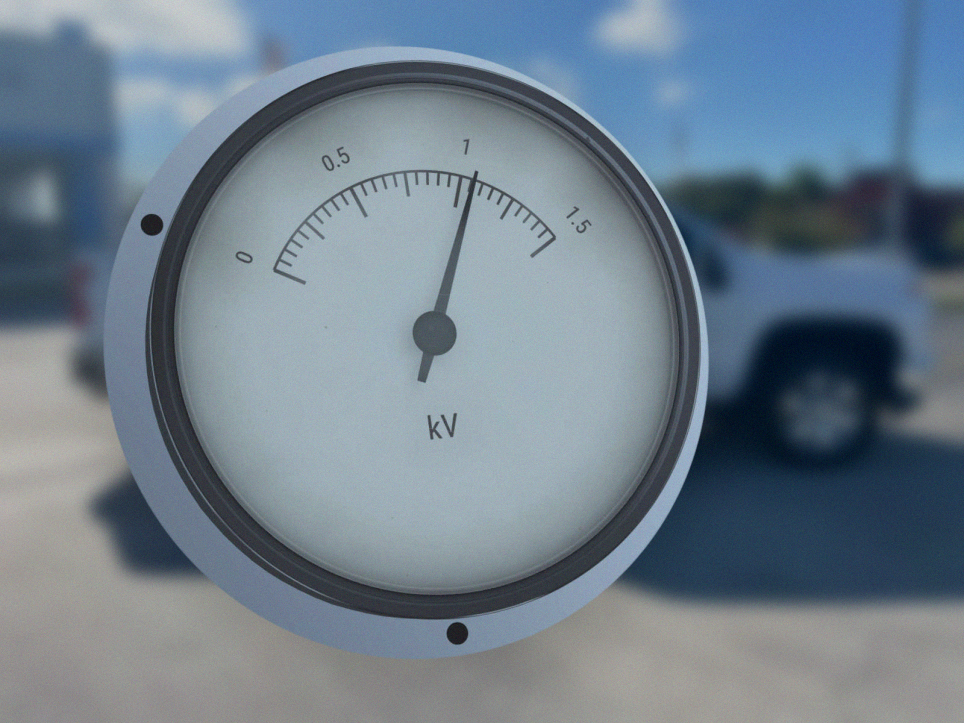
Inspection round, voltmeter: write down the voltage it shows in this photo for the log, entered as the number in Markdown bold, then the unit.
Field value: **1.05** kV
